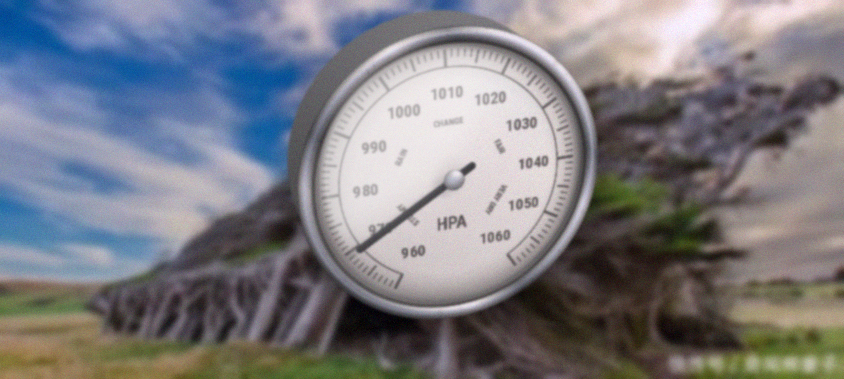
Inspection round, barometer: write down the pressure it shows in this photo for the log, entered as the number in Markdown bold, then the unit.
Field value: **970** hPa
